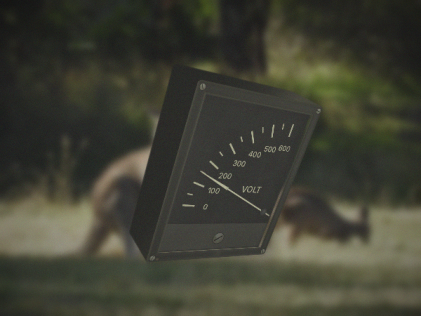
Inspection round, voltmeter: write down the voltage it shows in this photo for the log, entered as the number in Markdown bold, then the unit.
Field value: **150** V
